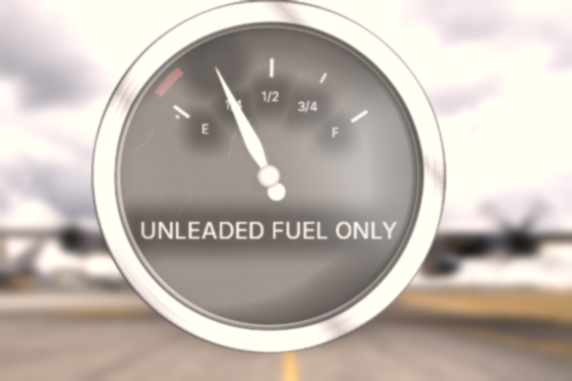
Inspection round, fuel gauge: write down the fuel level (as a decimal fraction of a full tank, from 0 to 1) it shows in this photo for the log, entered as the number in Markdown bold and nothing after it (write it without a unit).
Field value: **0.25**
